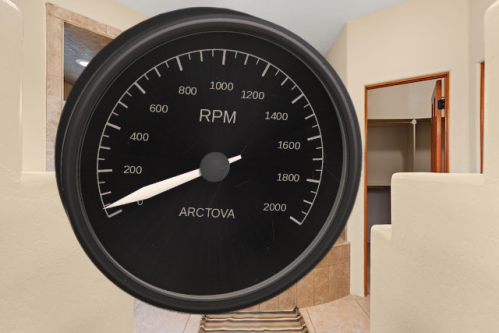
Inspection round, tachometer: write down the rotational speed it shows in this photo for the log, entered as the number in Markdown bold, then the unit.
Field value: **50** rpm
